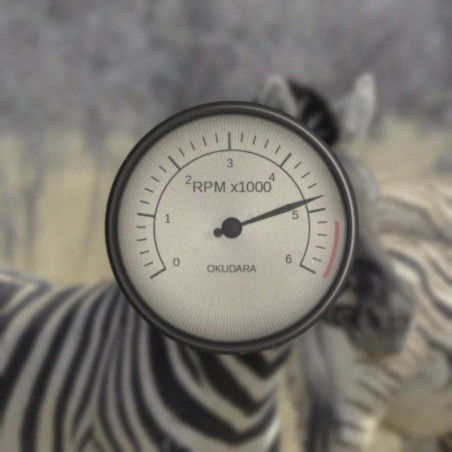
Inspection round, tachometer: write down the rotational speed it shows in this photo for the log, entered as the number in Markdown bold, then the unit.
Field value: **4800** rpm
